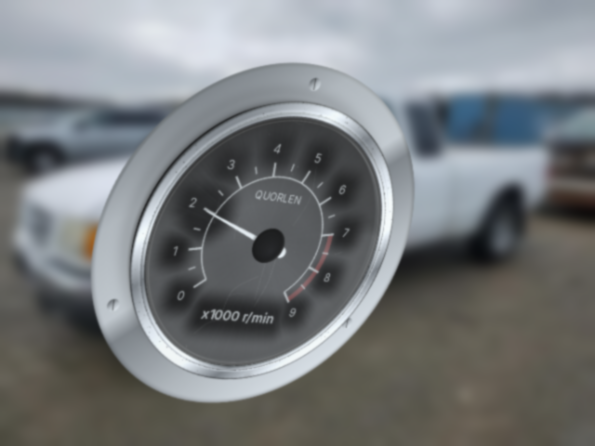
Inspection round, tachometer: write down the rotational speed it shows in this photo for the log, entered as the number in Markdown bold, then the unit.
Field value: **2000** rpm
